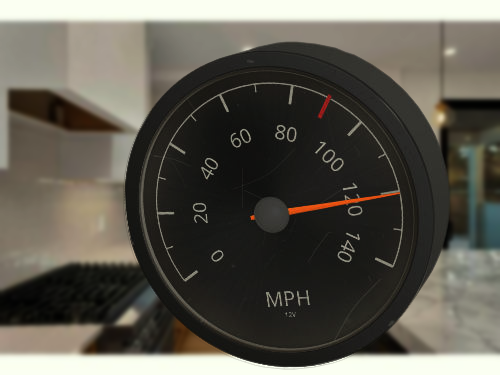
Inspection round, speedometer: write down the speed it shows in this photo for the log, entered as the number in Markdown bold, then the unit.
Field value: **120** mph
